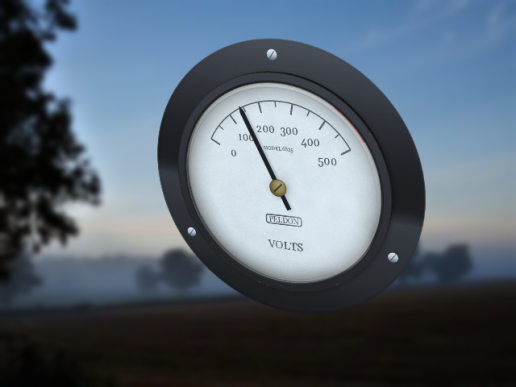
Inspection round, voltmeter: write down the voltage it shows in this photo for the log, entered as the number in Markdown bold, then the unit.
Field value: **150** V
